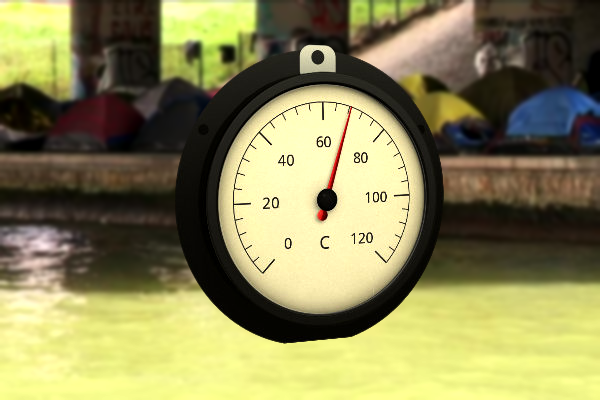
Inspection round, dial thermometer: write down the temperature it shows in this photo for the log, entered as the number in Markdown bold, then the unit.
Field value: **68** °C
